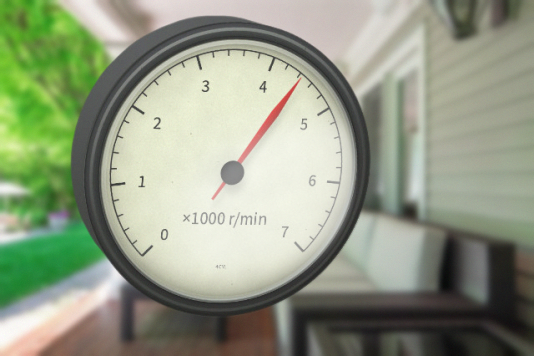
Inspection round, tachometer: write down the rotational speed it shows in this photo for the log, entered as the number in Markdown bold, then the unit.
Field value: **4400** rpm
